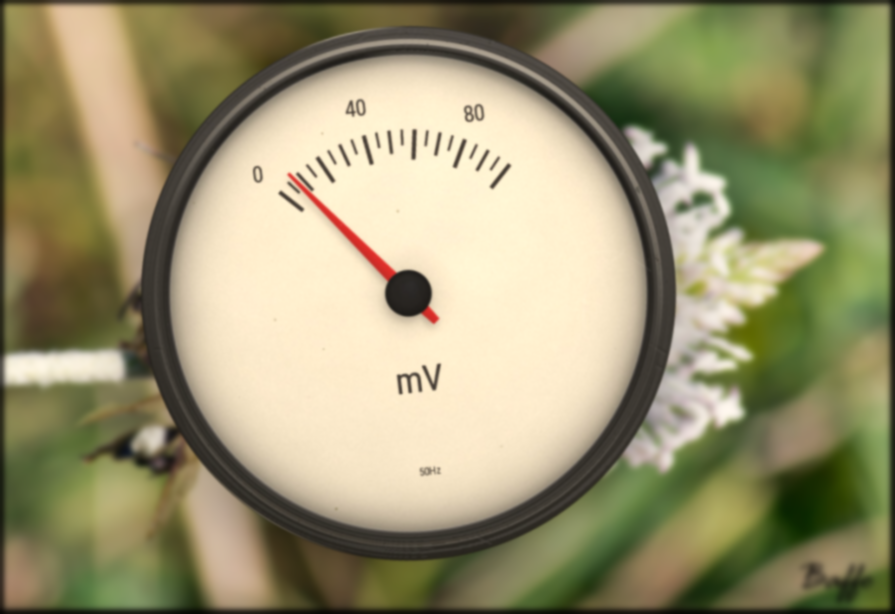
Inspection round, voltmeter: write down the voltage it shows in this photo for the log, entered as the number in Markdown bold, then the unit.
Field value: **7.5** mV
